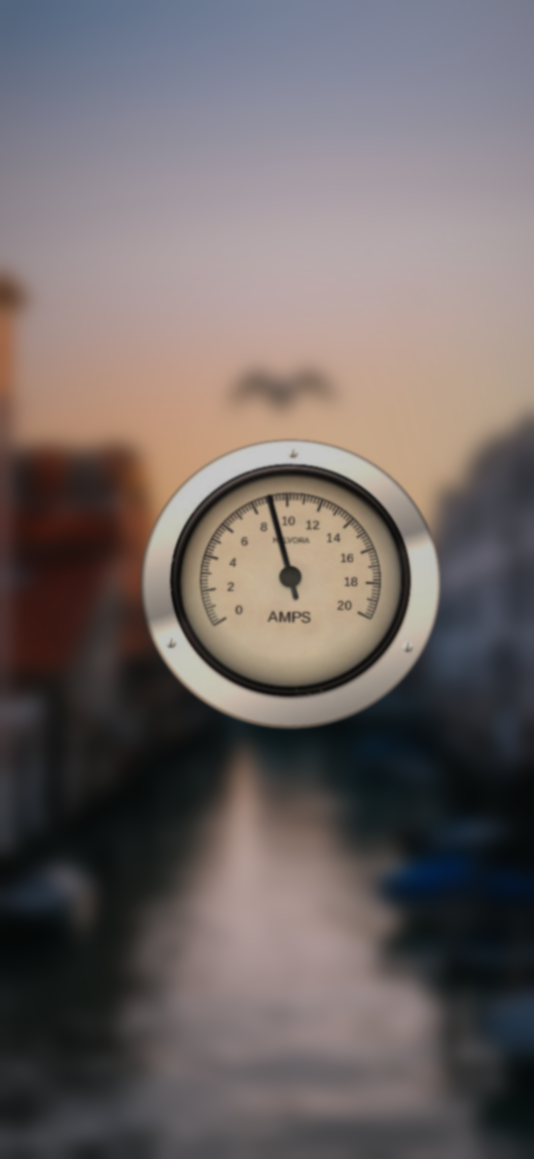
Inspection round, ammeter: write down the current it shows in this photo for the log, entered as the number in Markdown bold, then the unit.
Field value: **9** A
